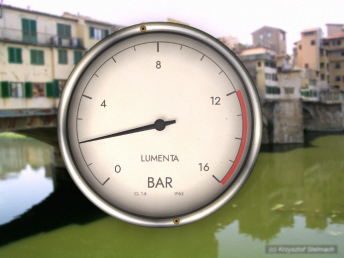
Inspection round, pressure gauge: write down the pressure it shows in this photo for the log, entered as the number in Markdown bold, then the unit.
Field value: **2** bar
